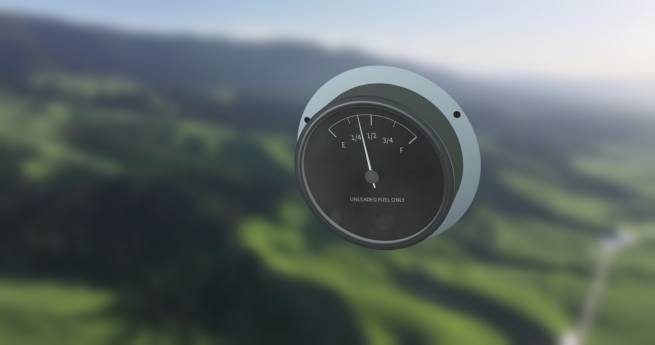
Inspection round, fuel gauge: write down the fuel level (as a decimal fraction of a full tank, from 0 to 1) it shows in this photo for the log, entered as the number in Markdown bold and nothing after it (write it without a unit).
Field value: **0.375**
